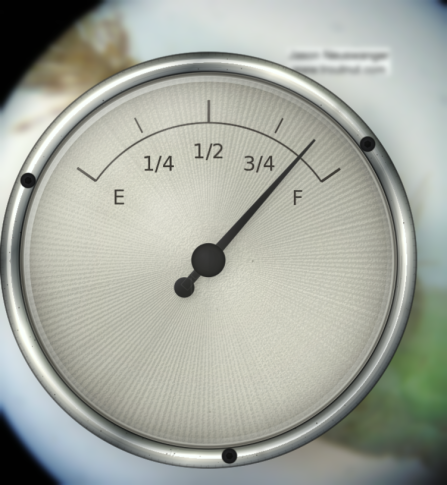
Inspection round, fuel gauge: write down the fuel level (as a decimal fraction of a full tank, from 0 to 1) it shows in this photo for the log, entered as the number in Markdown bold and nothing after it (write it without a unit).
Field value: **0.875**
